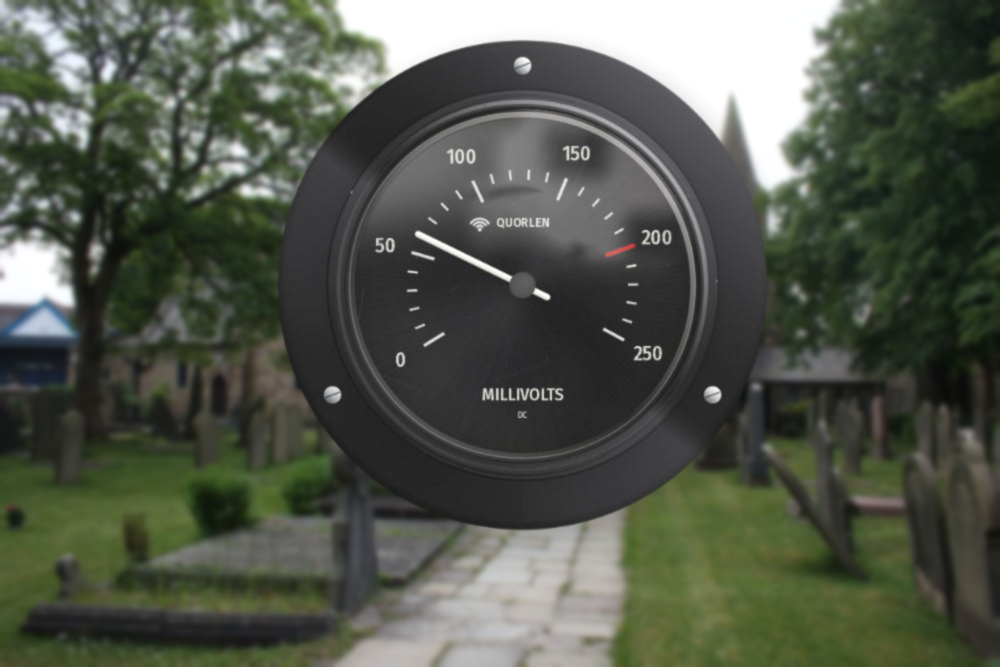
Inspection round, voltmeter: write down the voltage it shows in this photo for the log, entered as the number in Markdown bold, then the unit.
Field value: **60** mV
